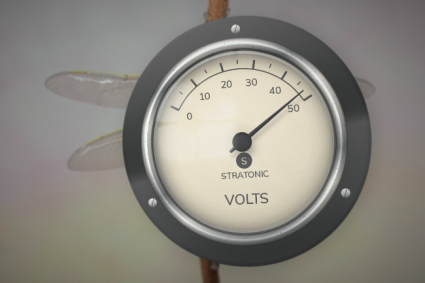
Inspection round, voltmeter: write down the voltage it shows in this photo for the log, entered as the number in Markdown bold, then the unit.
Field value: **47.5** V
